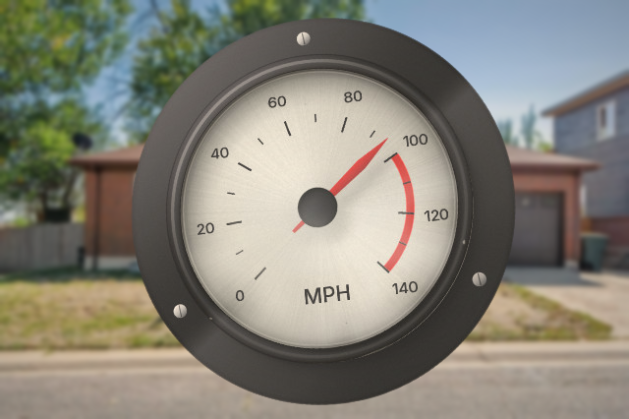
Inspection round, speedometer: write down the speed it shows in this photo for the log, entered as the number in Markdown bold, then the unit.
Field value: **95** mph
